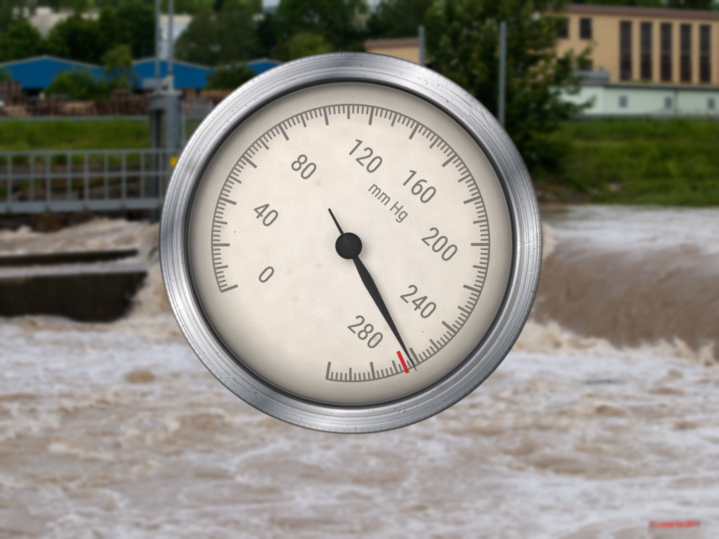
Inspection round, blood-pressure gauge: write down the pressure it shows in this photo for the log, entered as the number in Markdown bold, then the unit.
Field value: **262** mmHg
